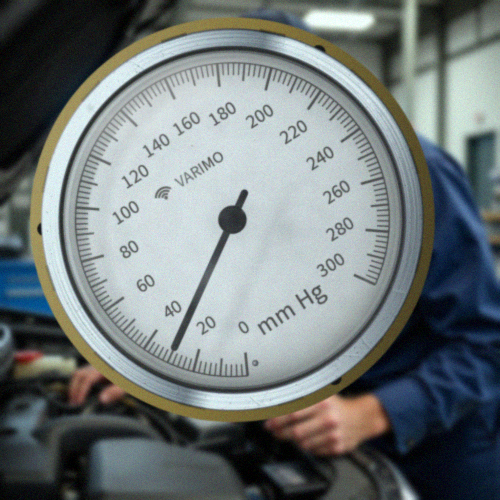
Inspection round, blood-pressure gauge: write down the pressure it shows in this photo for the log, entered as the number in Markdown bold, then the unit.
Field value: **30** mmHg
